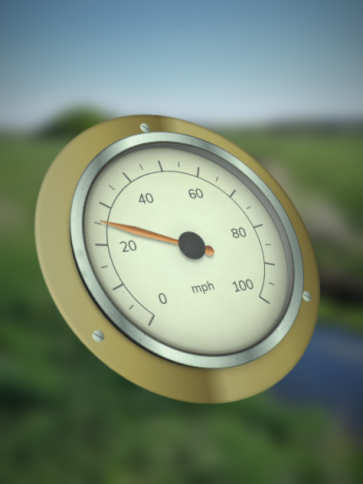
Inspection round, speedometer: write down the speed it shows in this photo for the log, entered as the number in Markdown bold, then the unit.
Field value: **25** mph
